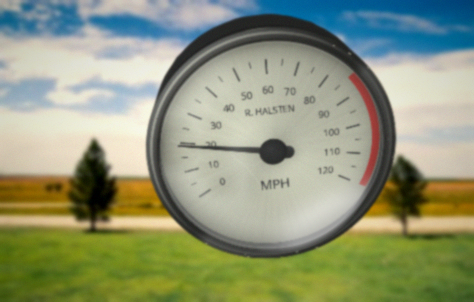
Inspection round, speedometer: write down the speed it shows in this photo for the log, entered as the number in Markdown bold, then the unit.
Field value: **20** mph
